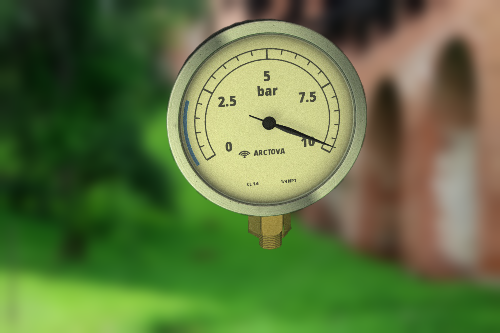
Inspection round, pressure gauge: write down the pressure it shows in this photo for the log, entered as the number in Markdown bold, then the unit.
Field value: **9.75** bar
